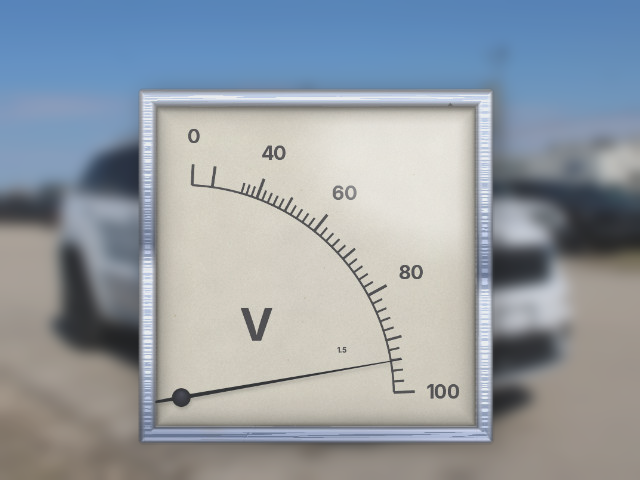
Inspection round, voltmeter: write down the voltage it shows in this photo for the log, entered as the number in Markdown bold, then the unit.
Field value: **94** V
